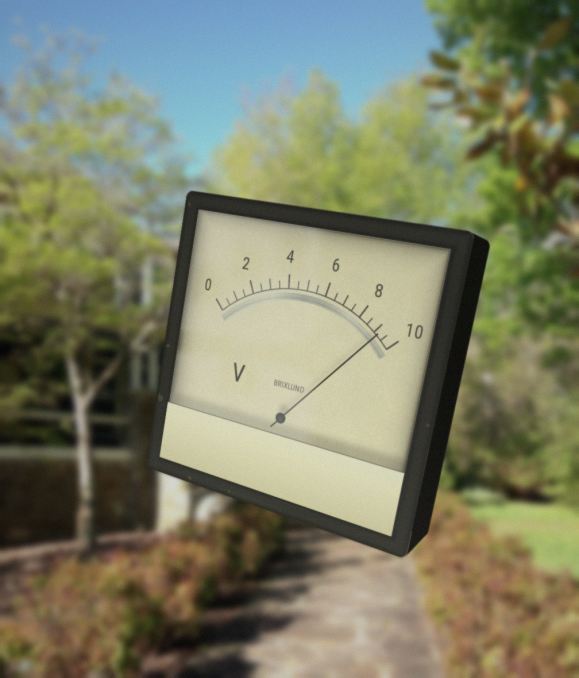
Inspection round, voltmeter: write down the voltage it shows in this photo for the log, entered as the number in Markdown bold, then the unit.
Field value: **9.25** V
